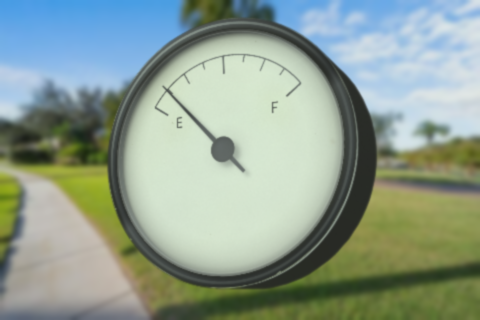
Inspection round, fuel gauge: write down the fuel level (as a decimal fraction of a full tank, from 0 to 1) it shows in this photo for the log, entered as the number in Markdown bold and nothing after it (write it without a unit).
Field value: **0.125**
